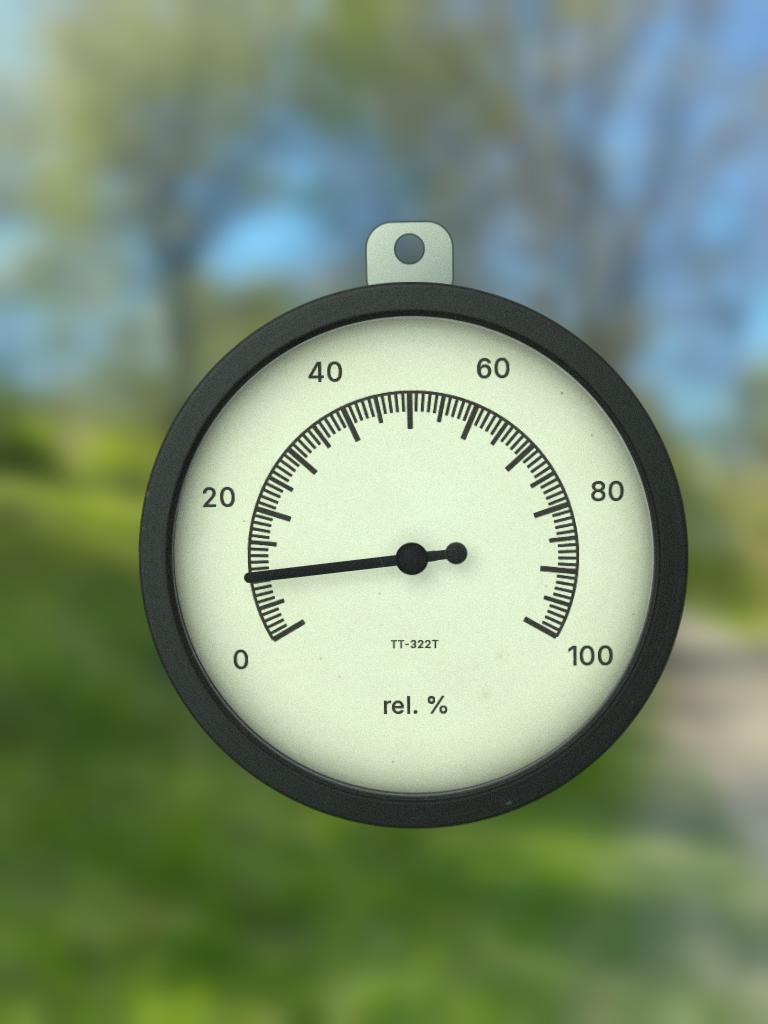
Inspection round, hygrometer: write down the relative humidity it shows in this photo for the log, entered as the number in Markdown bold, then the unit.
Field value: **10** %
